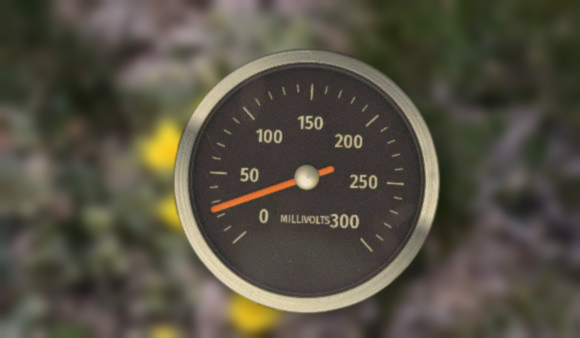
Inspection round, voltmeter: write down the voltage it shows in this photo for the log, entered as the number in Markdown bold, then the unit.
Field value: **25** mV
